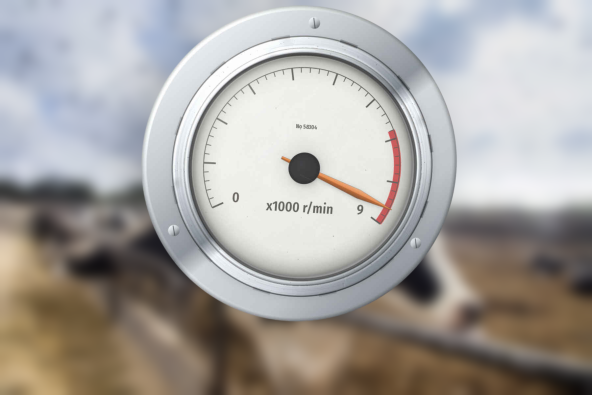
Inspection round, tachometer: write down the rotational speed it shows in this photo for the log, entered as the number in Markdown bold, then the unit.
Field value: **8600** rpm
